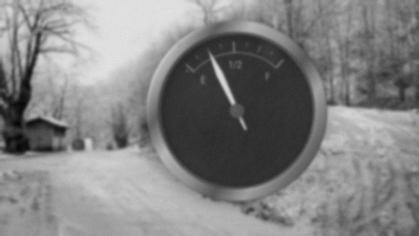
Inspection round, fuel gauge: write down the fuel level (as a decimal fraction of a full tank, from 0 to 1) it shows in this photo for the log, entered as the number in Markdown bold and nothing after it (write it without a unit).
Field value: **0.25**
